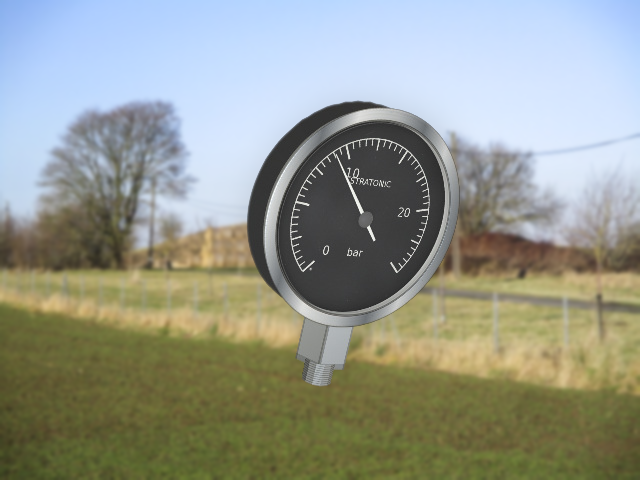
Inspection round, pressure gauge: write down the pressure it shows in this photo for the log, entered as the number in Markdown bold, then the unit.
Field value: **9** bar
